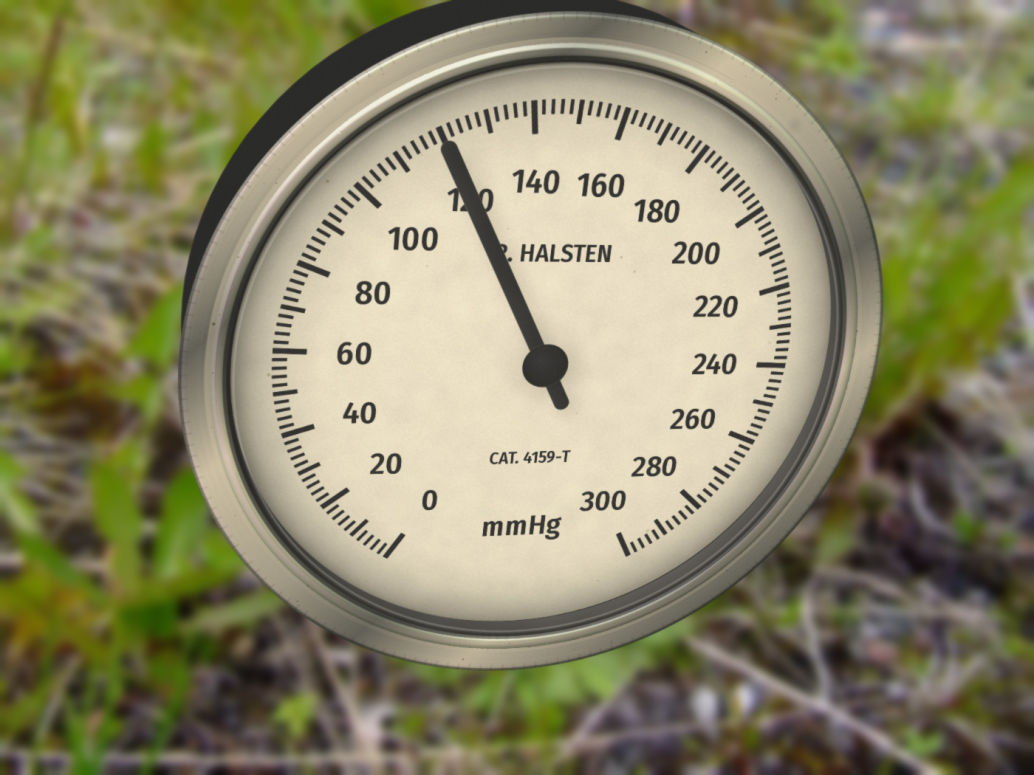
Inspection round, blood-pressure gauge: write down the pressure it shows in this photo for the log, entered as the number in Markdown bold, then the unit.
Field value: **120** mmHg
